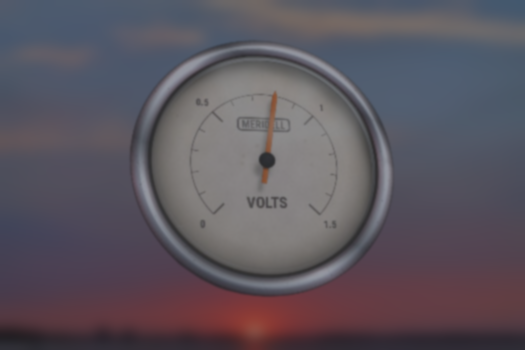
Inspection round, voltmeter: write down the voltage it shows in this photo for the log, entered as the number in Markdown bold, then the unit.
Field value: **0.8** V
